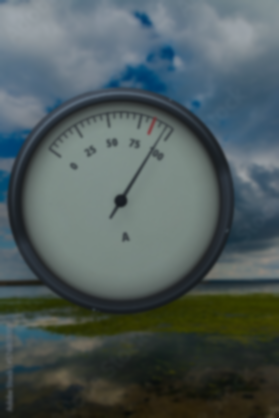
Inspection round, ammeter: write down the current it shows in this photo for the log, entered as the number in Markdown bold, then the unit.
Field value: **95** A
